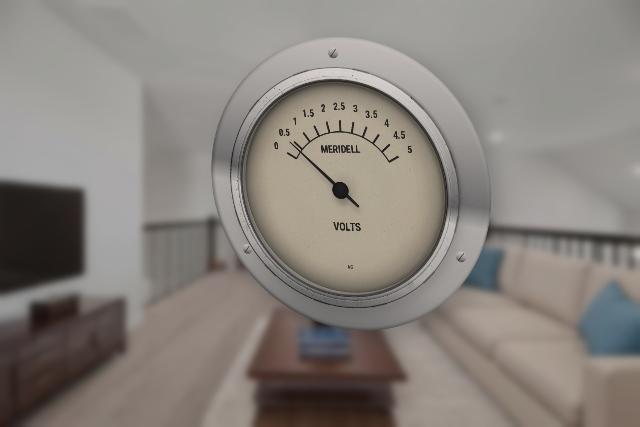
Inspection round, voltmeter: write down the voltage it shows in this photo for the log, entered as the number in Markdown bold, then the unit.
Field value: **0.5** V
